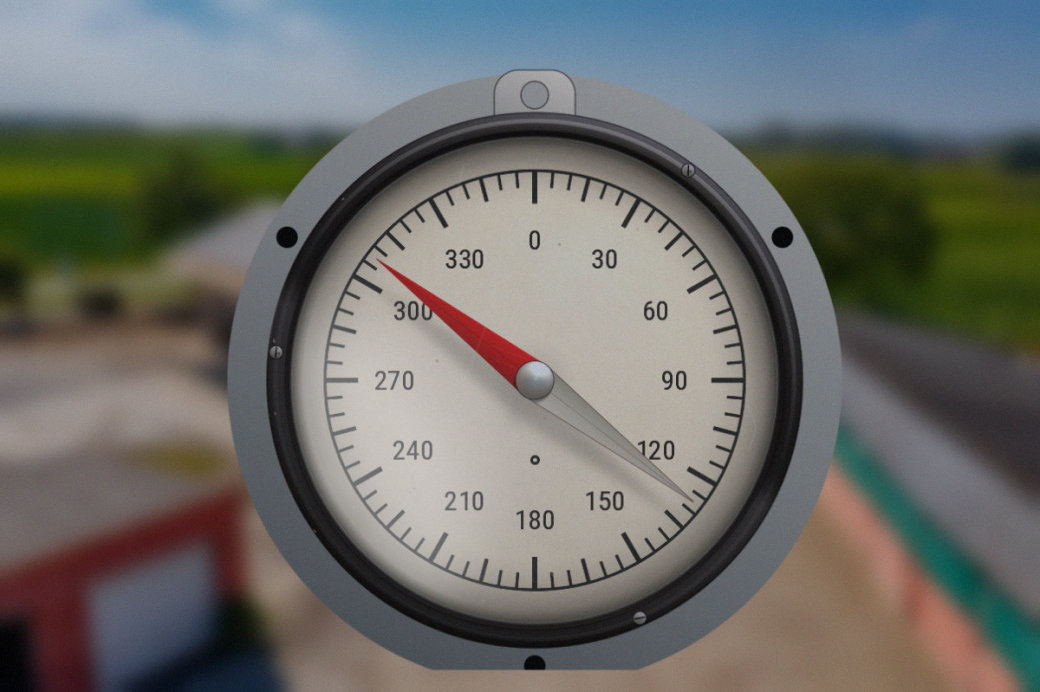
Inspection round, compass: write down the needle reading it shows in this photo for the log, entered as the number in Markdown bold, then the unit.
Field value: **307.5** °
